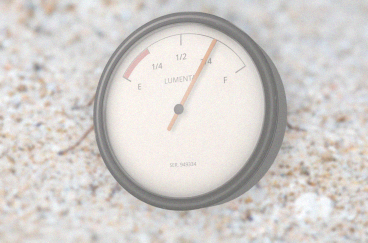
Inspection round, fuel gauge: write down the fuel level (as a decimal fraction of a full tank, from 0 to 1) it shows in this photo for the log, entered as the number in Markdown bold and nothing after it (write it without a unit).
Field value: **0.75**
